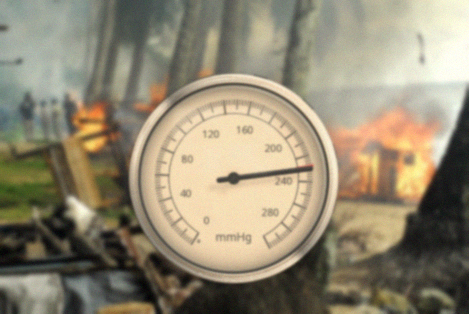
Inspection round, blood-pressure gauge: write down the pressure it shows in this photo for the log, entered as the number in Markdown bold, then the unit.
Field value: **230** mmHg
